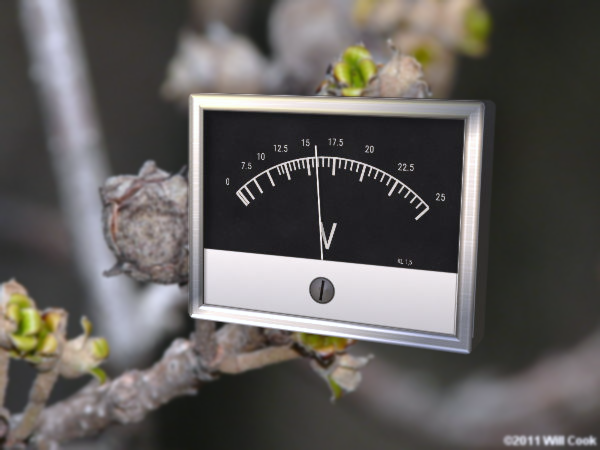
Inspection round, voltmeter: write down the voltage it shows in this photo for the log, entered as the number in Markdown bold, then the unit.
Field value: **16** V
